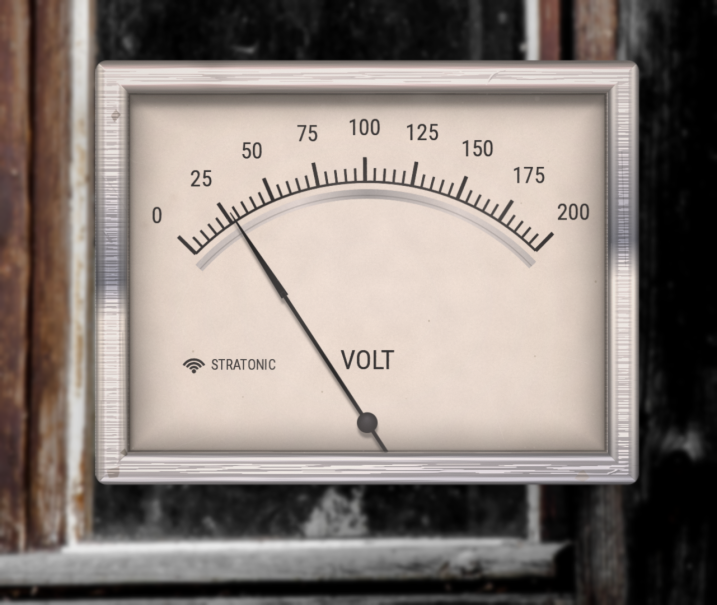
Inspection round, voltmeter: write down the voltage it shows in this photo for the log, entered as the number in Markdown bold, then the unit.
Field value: **27.5** V
